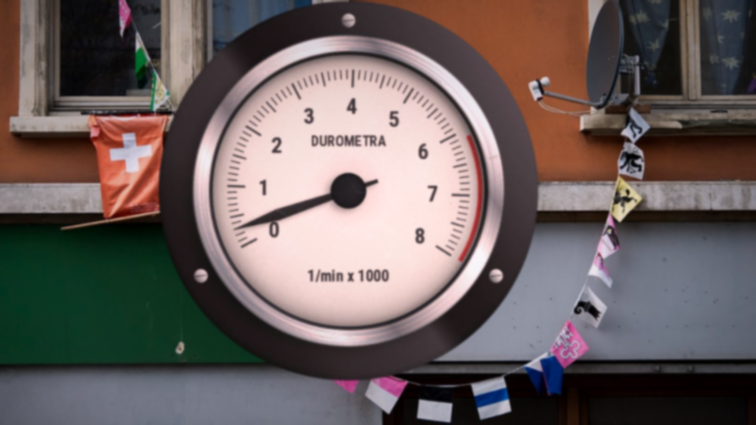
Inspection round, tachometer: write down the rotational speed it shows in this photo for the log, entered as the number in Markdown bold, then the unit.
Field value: **300** rpm
